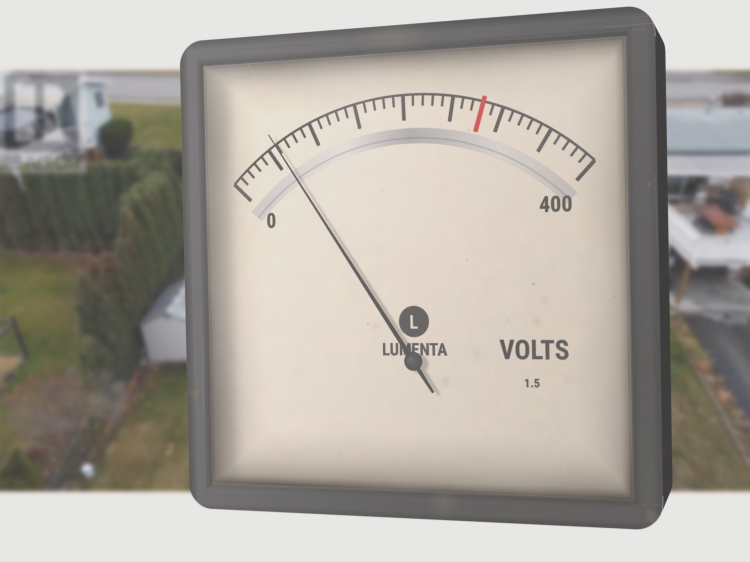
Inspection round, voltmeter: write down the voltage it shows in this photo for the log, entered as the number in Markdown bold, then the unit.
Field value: **60** V
